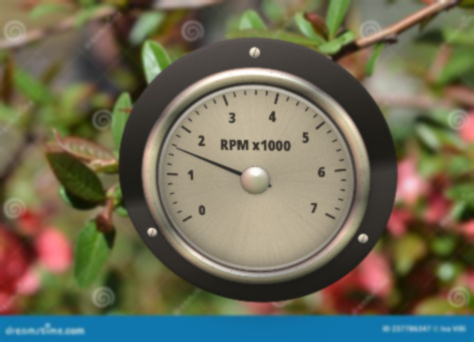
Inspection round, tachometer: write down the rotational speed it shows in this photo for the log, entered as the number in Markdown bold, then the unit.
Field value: **1600** rpm
